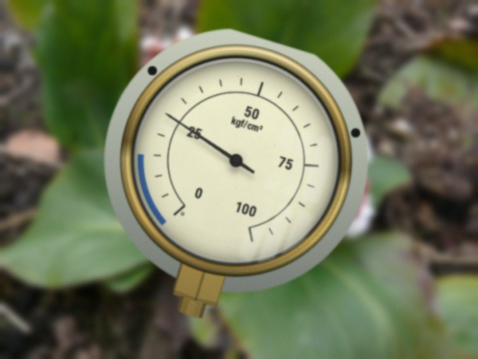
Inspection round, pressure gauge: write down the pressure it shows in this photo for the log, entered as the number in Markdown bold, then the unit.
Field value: **25** kg/cm²
